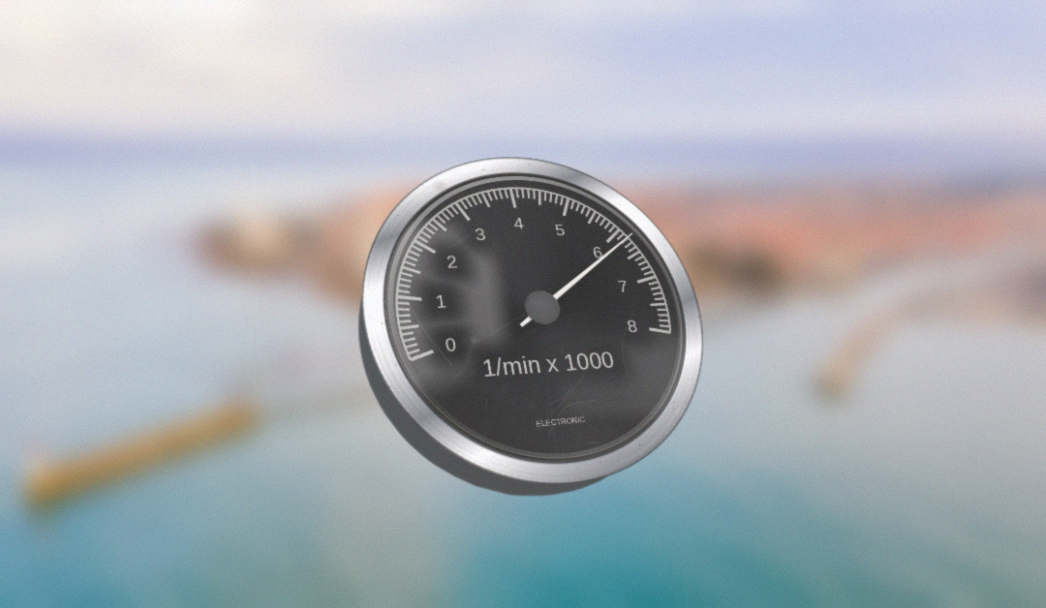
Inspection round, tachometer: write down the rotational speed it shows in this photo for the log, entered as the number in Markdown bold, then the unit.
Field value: **6200** rpm
